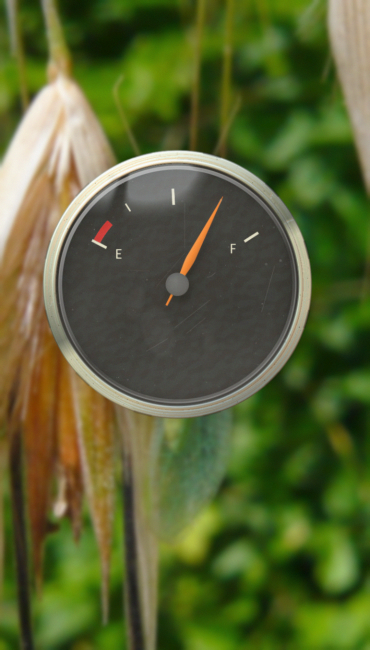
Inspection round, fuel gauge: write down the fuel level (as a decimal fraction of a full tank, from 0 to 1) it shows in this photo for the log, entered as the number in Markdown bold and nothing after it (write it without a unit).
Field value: **0.75**
